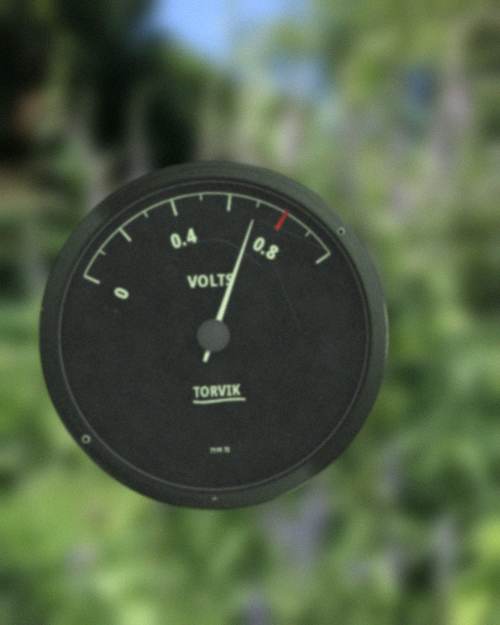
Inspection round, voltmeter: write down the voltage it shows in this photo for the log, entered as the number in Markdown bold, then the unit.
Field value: **0.7** V
